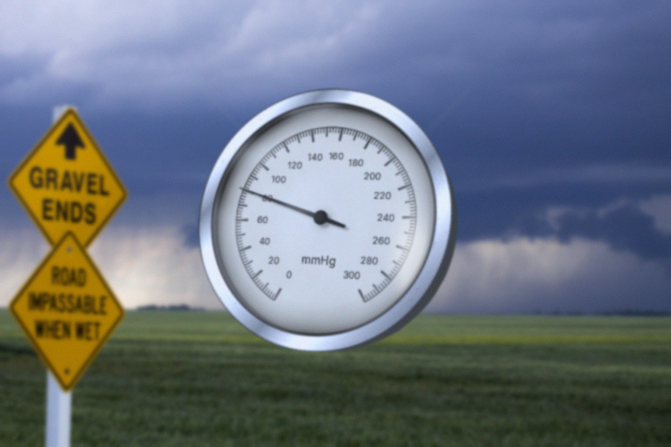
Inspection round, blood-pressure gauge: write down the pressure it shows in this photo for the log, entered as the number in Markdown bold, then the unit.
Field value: **80** mmHg
